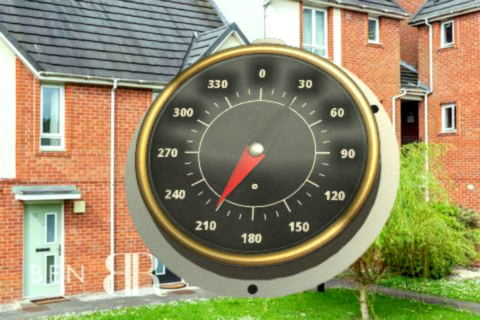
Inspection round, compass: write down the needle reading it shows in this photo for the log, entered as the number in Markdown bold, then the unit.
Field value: **210** °
